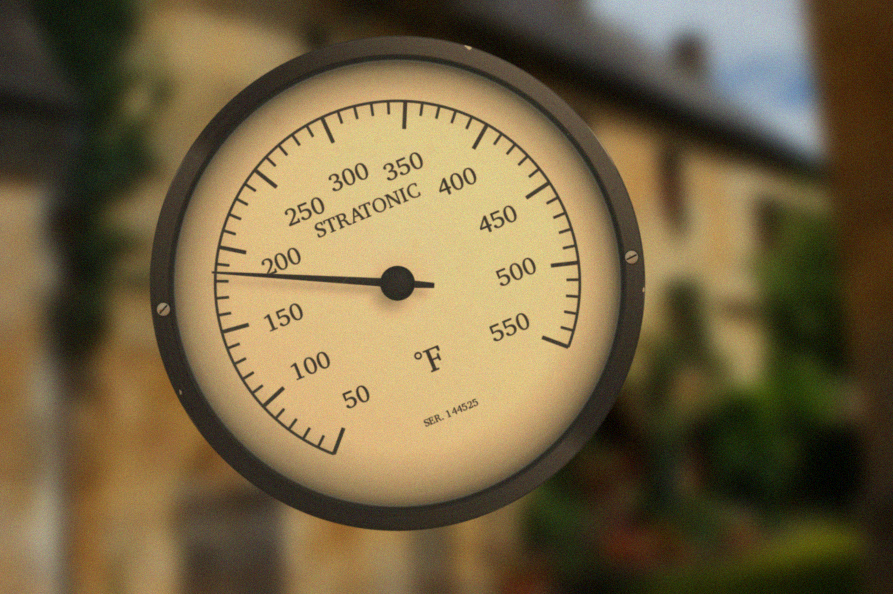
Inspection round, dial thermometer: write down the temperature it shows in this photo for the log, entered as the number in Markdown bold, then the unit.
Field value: **185** °F
